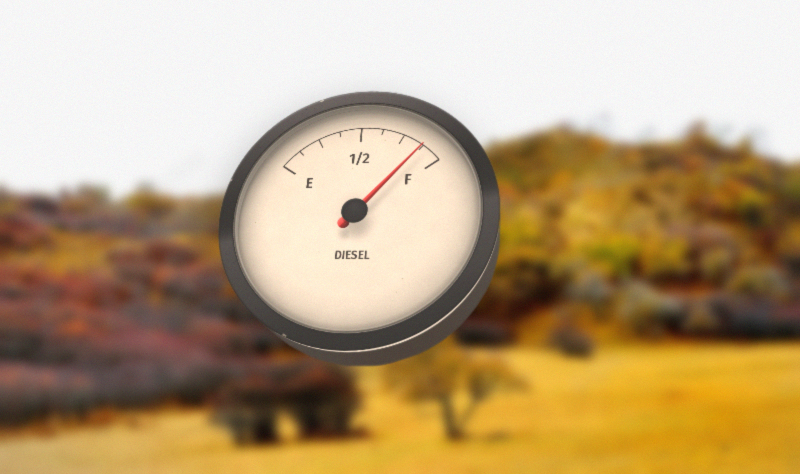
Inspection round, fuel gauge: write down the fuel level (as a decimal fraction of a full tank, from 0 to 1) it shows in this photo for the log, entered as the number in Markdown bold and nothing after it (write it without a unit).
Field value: **0.875**
